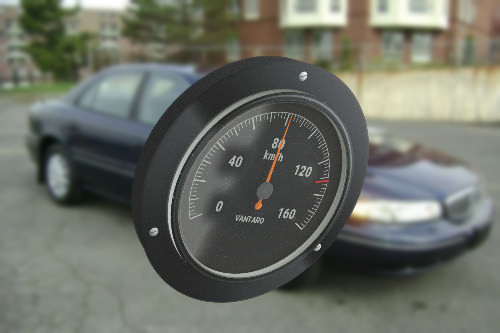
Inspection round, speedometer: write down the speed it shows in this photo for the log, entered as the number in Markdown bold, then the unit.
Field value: **80** km/h
